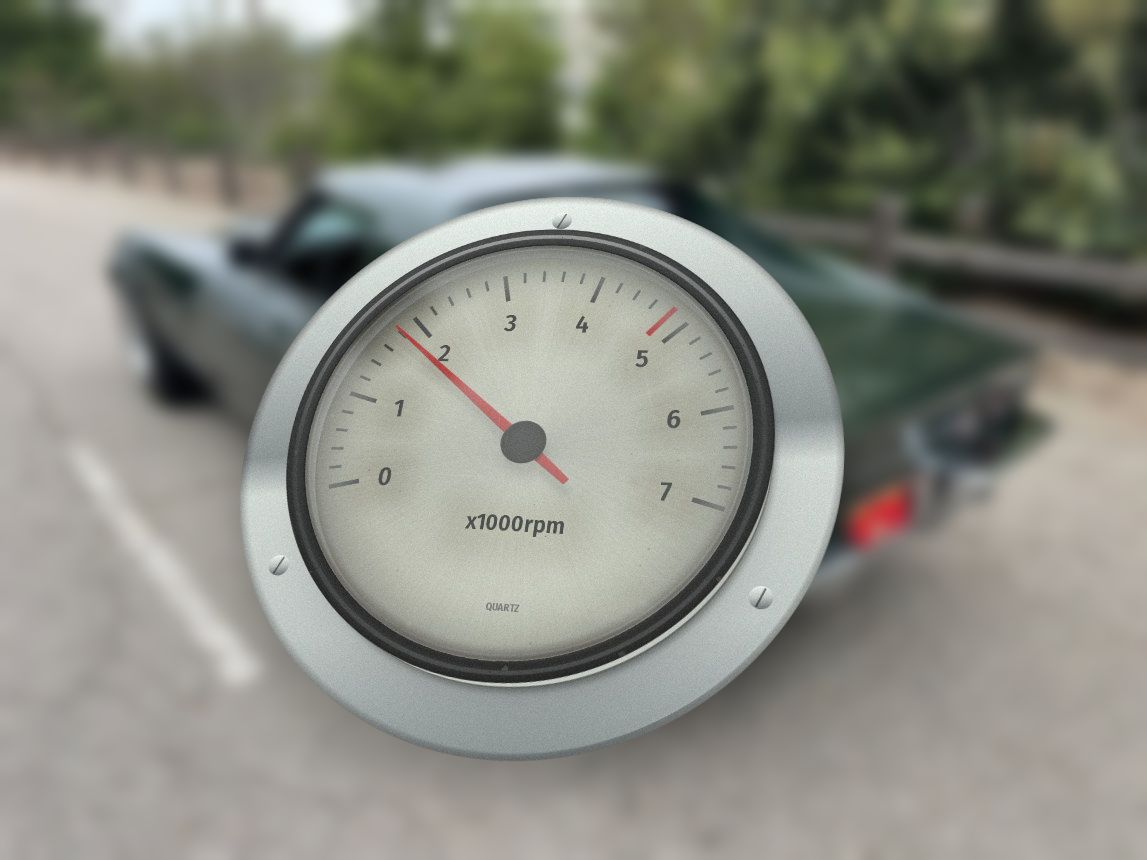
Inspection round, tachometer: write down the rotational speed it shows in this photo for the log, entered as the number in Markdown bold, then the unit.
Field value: **1800** rpm
